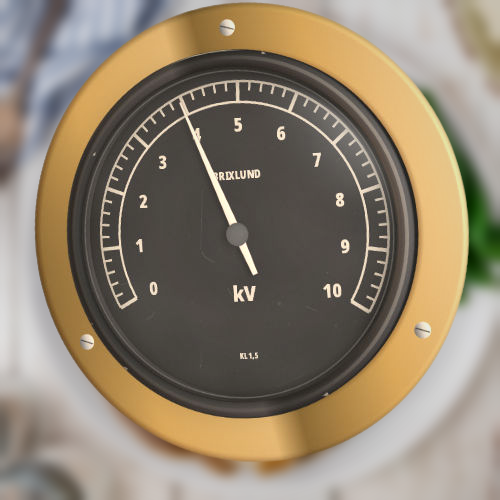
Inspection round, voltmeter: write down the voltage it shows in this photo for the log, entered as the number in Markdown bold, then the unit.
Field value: **4** kV
